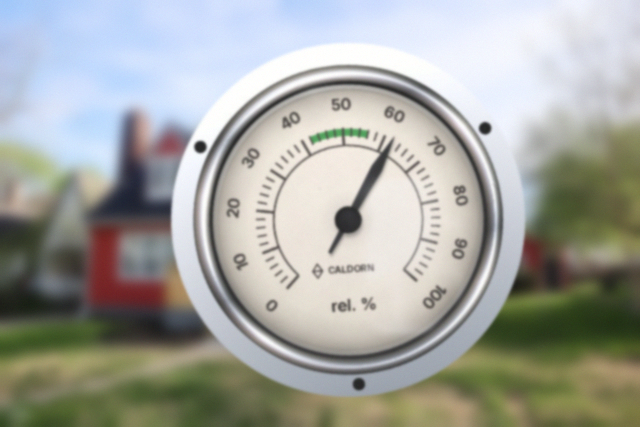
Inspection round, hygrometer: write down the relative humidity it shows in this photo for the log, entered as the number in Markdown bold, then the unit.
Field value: **62** %
